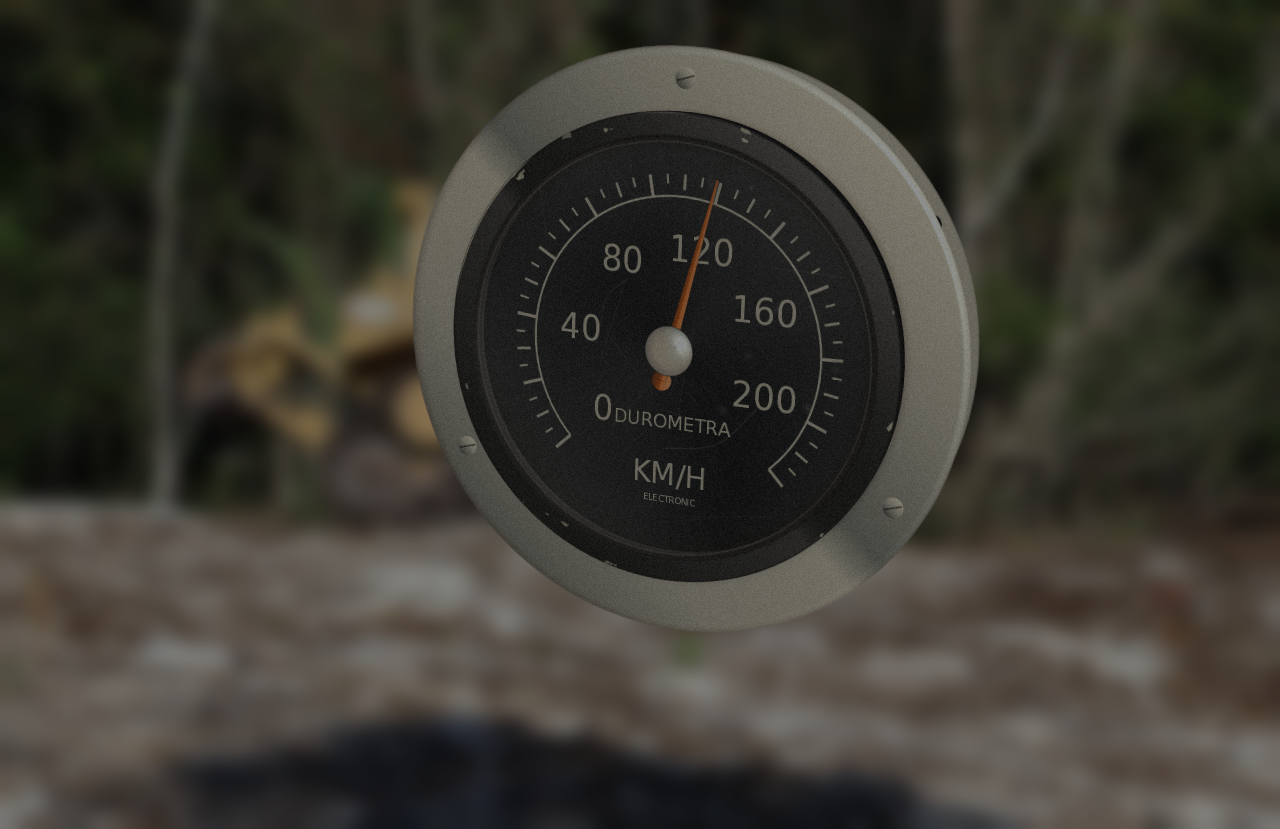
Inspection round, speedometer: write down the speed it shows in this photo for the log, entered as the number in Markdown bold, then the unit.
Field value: **120** km/h
